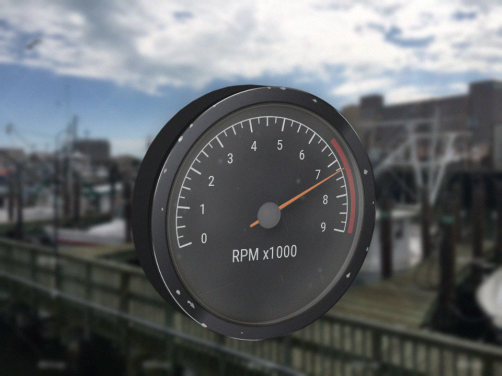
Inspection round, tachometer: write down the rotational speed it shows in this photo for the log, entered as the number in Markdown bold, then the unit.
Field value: **7250** rpm
